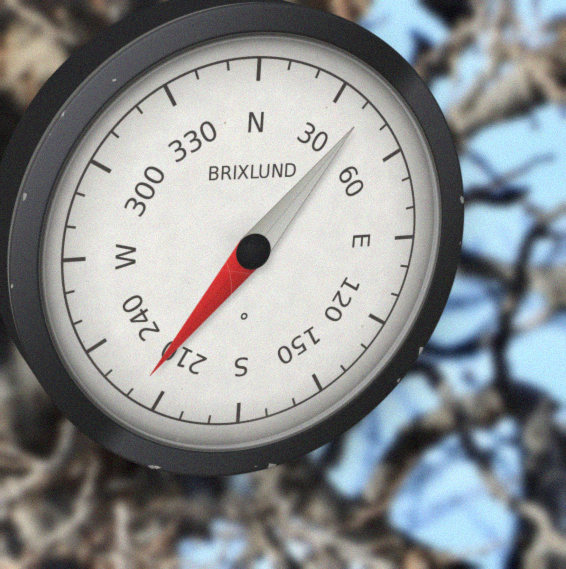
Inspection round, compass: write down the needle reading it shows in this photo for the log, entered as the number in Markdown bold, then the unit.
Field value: **220** °
